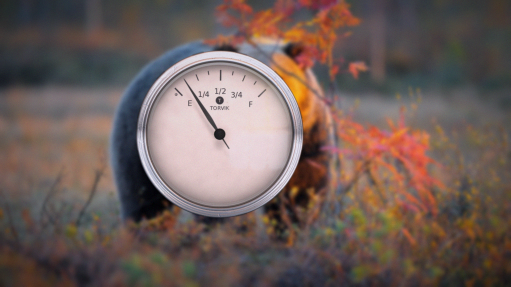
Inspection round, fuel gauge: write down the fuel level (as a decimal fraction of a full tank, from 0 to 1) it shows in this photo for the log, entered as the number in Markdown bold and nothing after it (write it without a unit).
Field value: **0.125**
